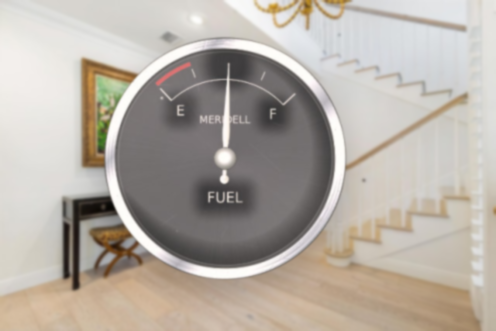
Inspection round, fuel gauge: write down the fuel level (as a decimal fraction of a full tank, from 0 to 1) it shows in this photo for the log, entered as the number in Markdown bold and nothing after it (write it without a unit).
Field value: **0.5**
